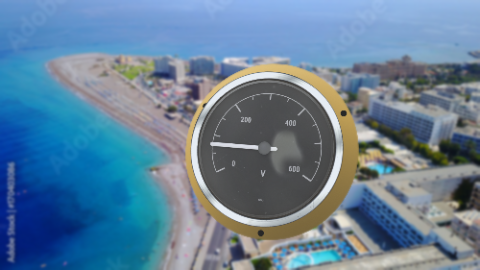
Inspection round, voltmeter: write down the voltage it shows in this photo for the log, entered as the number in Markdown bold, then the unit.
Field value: **75** V
